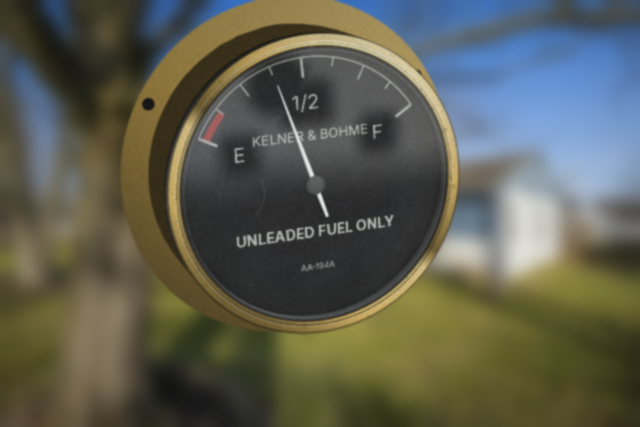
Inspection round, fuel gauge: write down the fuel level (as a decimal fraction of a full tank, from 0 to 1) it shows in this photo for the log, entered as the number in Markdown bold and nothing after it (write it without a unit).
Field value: **0.375**
